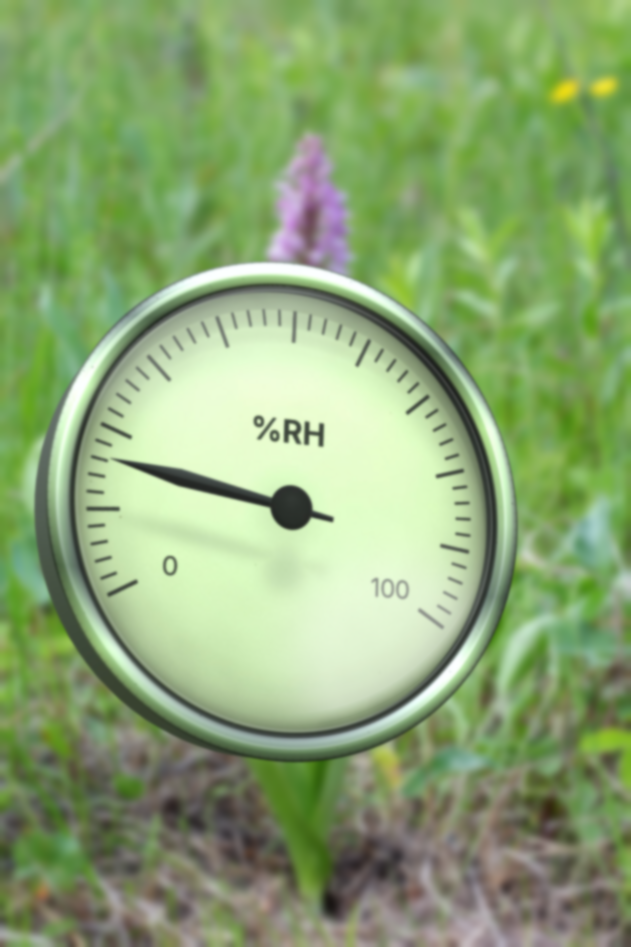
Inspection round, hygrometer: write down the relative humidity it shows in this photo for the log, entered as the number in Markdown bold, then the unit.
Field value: **16** %
